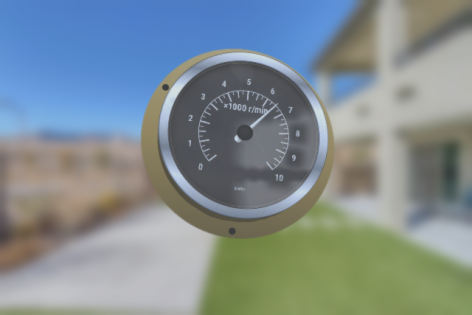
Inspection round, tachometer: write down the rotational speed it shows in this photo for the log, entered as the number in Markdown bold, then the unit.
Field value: **6500** rpm
